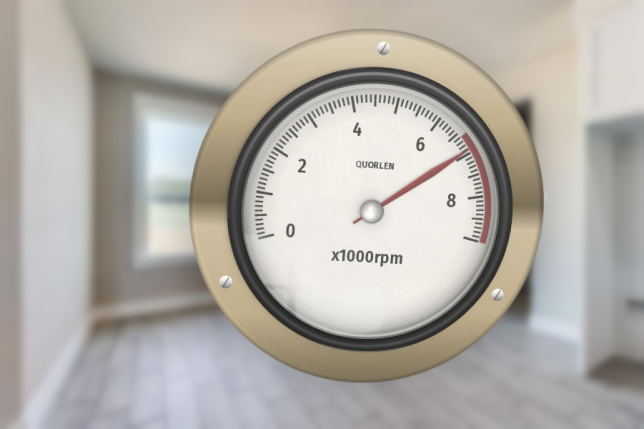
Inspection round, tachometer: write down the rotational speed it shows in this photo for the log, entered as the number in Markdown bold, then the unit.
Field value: **6900** rpm
